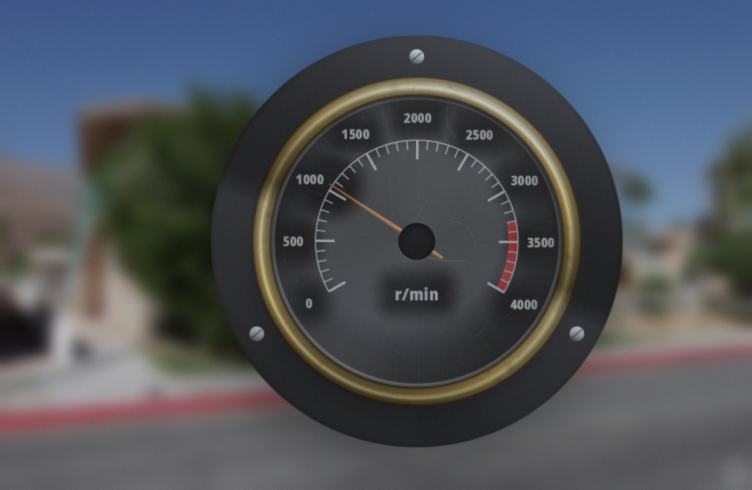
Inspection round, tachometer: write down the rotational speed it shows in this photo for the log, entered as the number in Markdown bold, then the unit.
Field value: **1050** rpm
